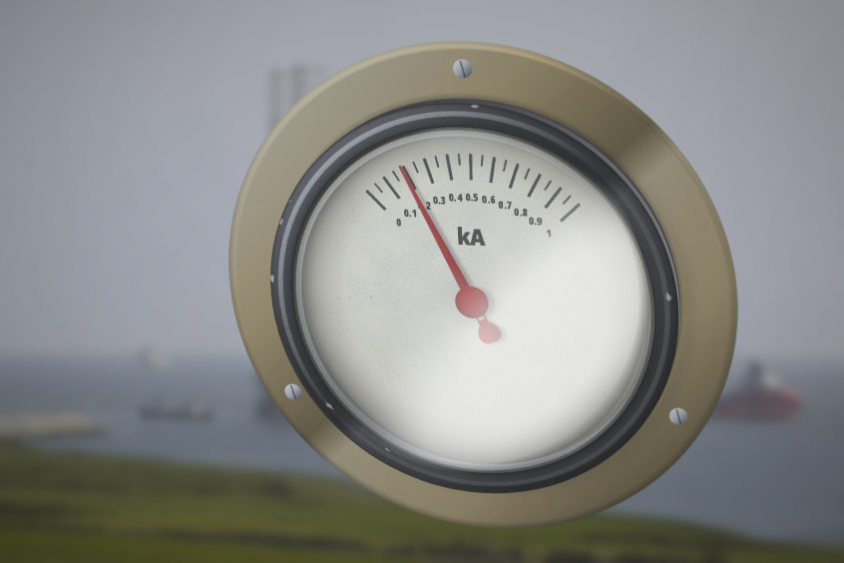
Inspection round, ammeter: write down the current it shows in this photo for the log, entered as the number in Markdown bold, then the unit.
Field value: **0.2** kA
